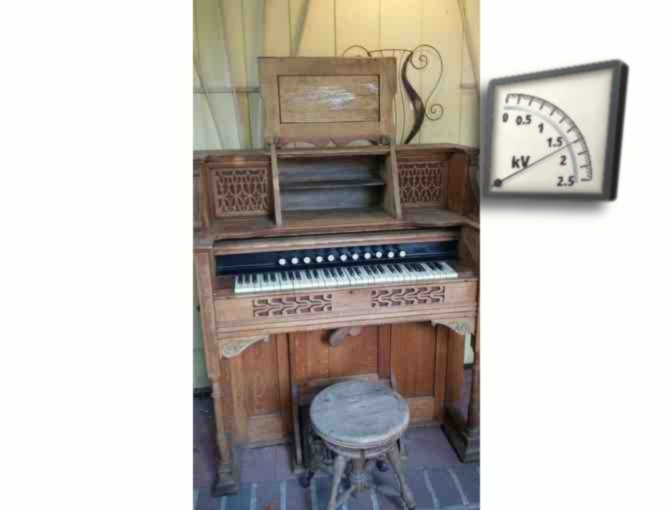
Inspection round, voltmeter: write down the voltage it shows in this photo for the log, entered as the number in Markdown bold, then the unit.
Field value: **1.75** kV
